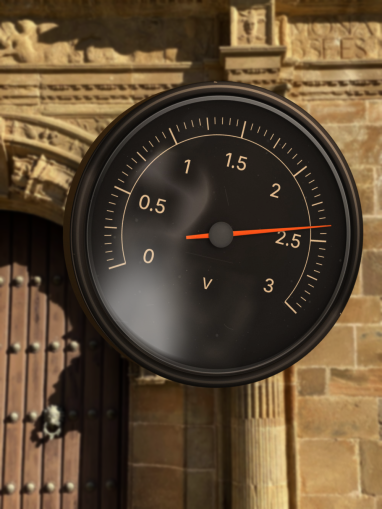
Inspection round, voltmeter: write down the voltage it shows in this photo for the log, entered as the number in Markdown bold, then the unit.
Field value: **2.4** V
